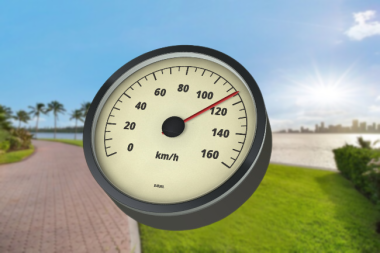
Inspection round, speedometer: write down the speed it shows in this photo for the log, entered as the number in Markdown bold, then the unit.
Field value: **115** km/h
